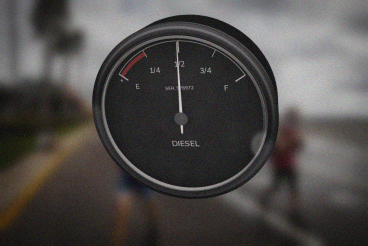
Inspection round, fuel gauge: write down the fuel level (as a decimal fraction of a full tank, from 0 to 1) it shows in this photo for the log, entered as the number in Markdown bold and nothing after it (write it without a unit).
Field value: **0.5**
